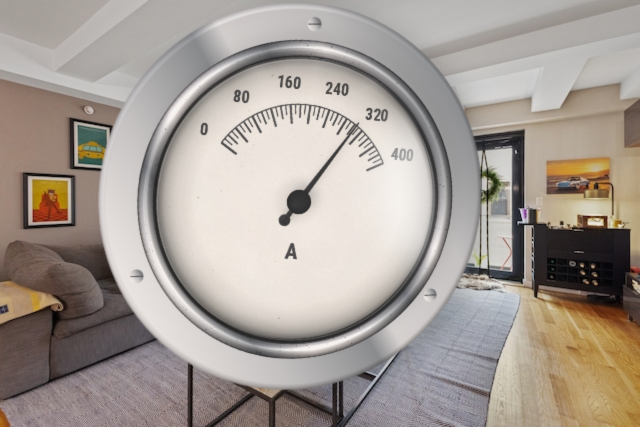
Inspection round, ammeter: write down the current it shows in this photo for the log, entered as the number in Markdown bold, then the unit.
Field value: **300** A
